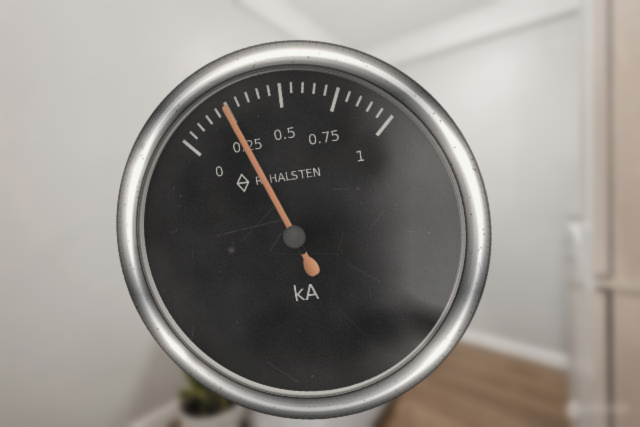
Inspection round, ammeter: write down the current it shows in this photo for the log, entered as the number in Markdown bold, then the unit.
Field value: **0.25** kA
